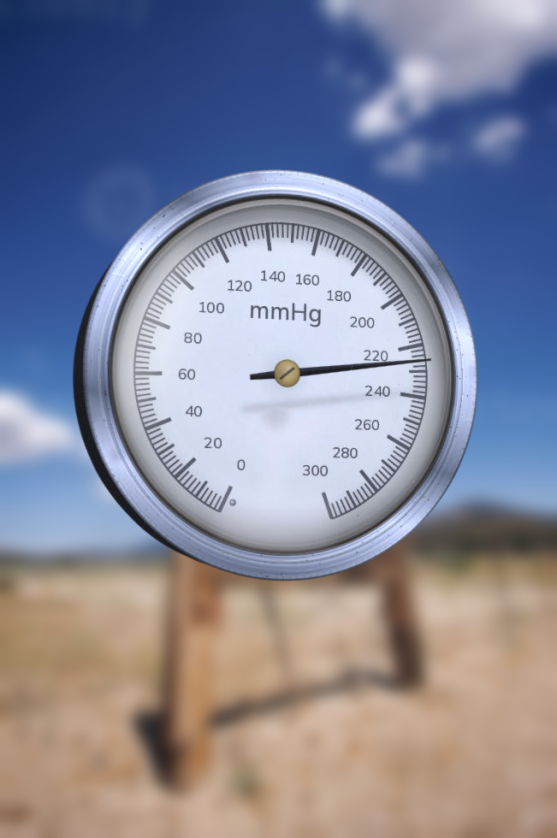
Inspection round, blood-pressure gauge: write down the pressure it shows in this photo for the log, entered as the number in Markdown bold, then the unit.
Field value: **226** mmHg
